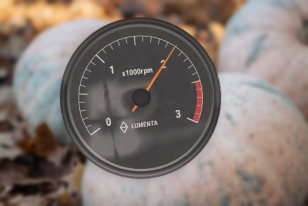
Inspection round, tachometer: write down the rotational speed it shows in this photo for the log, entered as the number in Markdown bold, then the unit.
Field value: **2000** rpm
